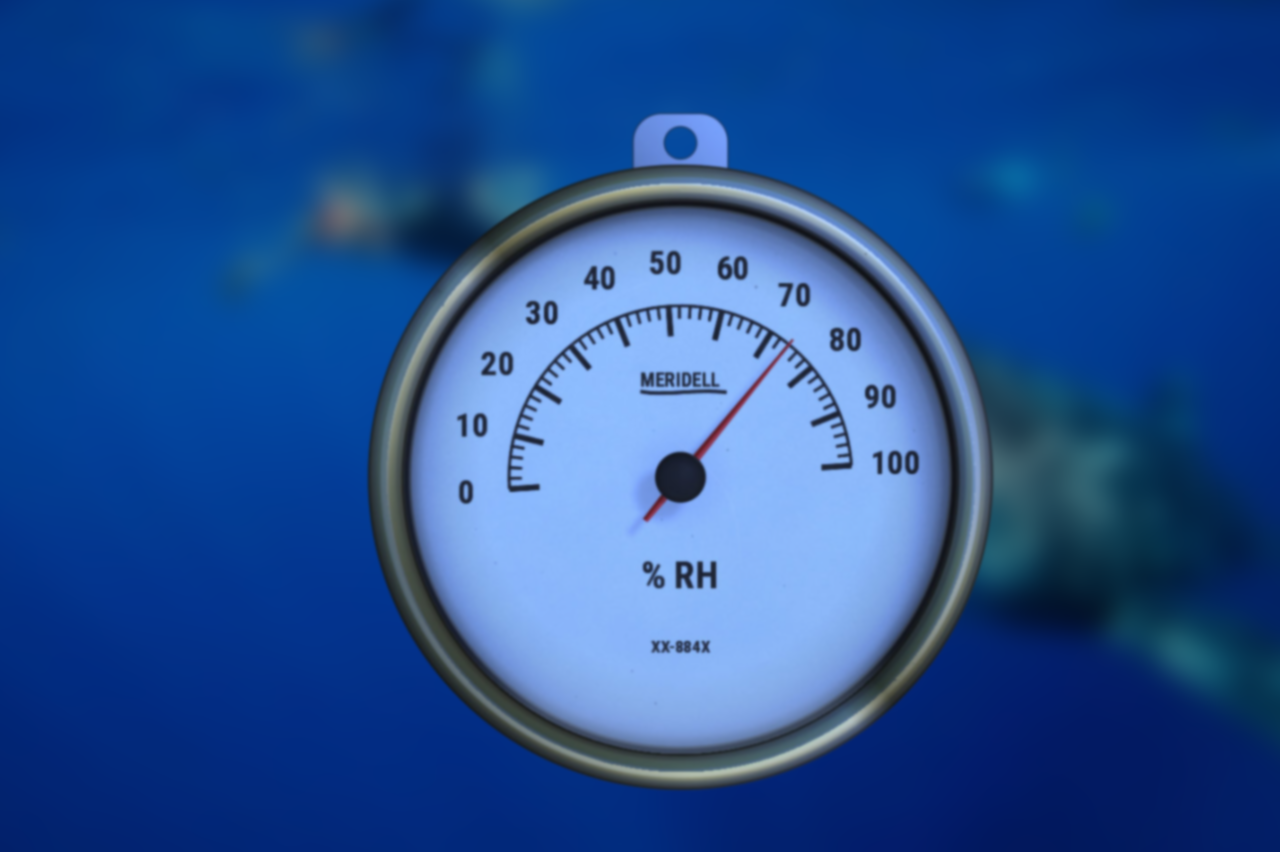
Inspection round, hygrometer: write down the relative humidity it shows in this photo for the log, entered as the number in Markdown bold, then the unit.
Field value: **74** %
